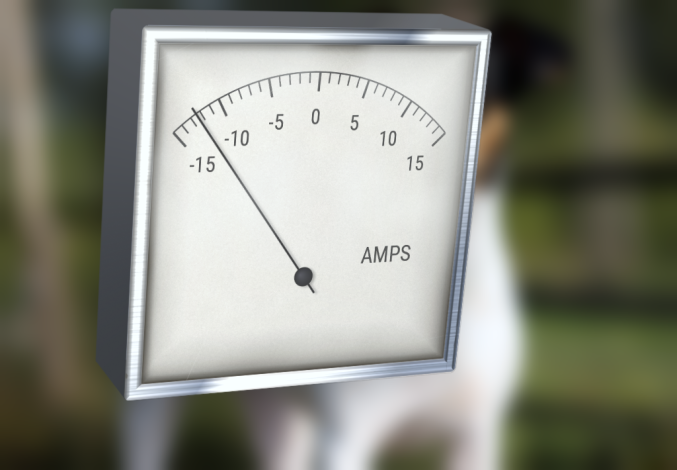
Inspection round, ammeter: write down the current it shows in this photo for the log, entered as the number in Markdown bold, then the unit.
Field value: **-12.5** A
